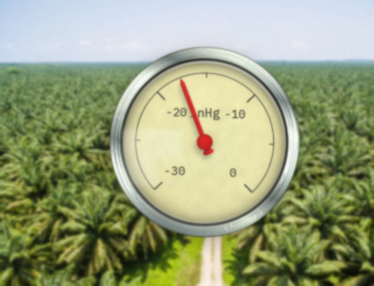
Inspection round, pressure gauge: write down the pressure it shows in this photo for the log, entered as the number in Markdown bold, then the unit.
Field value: **-17.5** inHg
